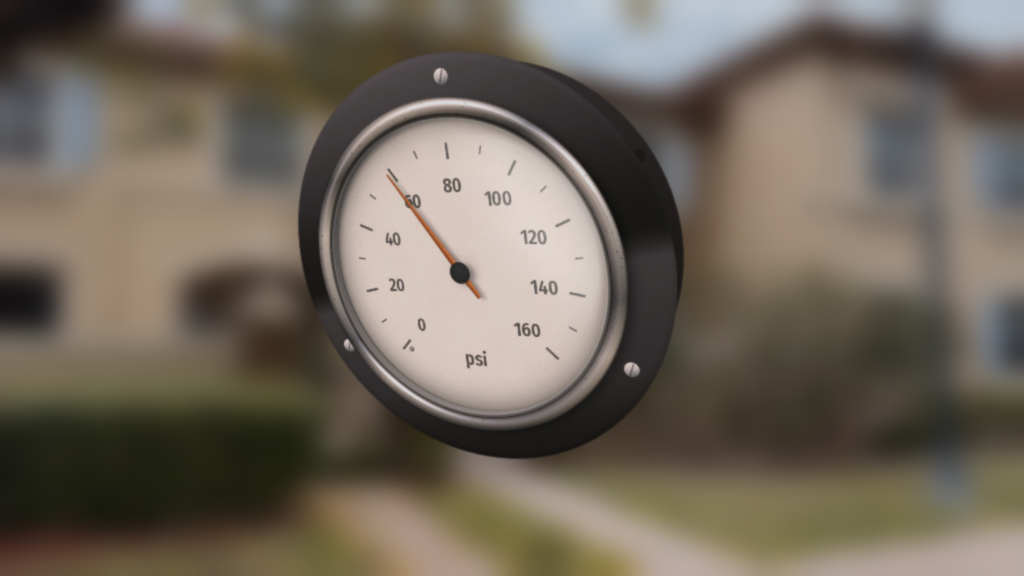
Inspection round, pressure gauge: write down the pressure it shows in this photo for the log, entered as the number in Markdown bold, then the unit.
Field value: **60** psi
